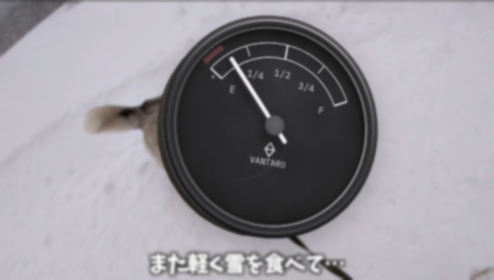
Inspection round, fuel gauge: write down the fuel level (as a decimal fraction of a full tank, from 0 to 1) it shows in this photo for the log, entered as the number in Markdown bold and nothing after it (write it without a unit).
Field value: **0.125**
